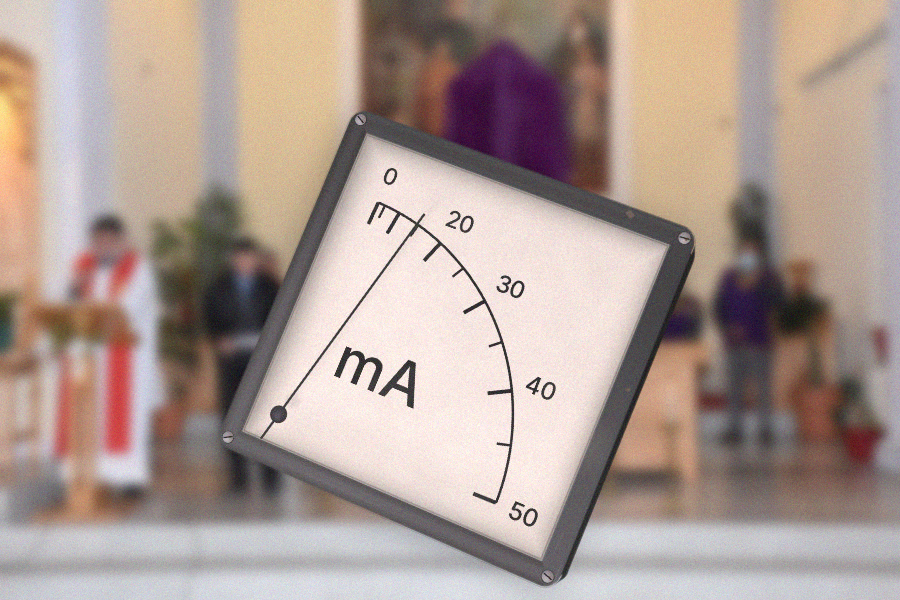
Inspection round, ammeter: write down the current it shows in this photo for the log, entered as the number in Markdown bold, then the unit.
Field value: **15** mA
